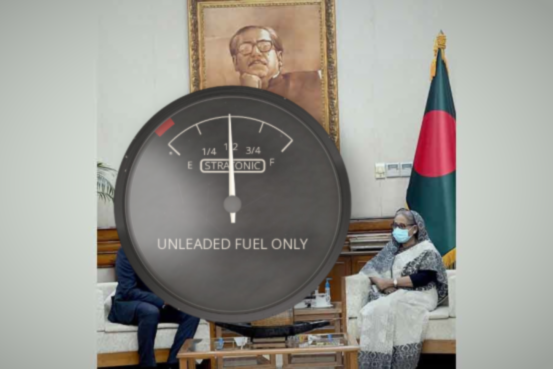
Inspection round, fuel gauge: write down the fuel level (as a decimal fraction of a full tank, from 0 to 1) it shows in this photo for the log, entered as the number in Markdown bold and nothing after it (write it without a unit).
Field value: **0.5**
